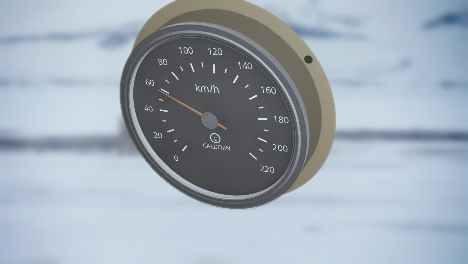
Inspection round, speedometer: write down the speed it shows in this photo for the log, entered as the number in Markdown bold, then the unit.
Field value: **60** km/h
